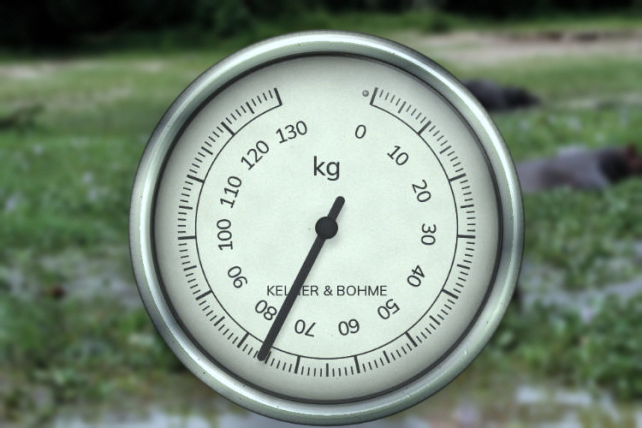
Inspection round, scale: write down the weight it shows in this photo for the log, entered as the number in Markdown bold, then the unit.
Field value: **76** kg
